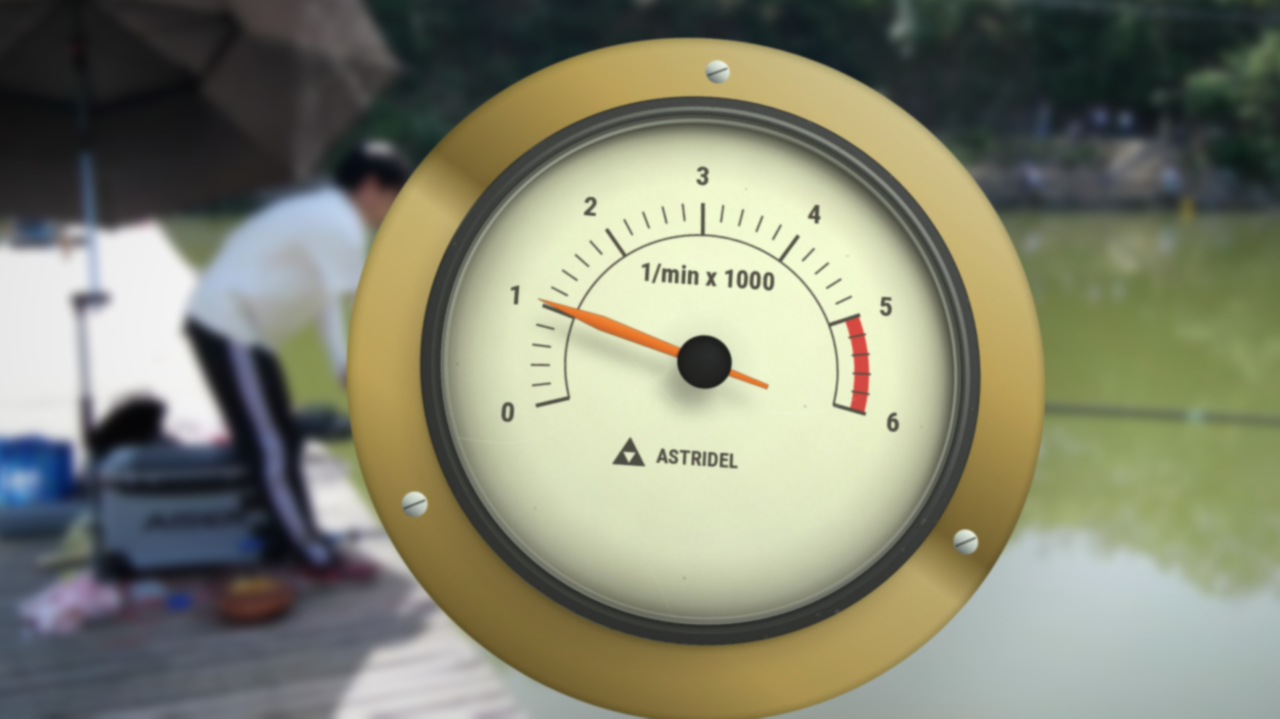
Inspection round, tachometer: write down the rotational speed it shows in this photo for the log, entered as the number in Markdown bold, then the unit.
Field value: **1000** rpm
